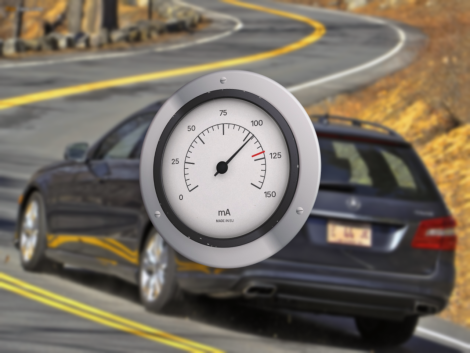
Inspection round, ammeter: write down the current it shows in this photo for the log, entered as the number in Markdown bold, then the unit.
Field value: **105** mA
